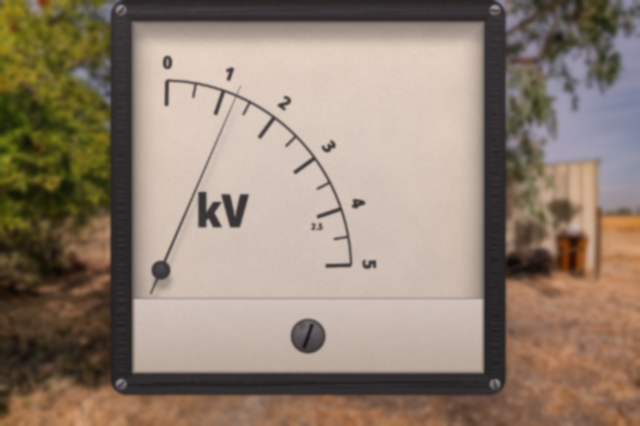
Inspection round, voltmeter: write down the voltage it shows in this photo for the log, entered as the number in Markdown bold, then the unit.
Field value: **1.25** kV
